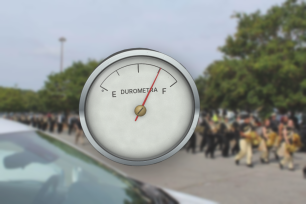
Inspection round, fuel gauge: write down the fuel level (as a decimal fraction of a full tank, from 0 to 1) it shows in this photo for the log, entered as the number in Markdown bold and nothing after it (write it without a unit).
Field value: **0.75**
